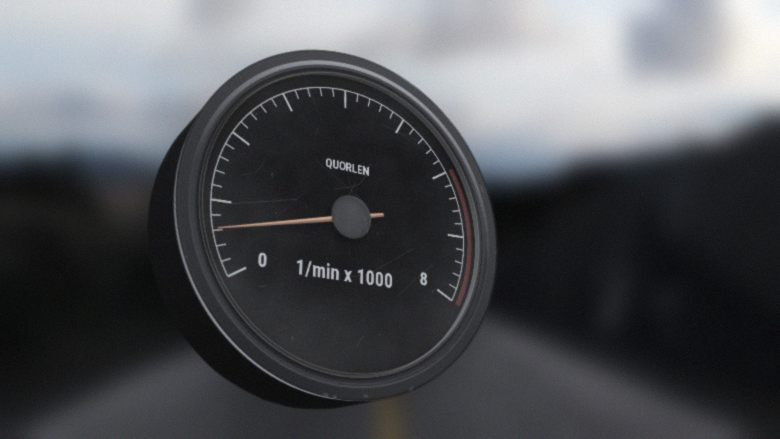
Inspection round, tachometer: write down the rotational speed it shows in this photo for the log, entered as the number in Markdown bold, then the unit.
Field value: **600** rpm
